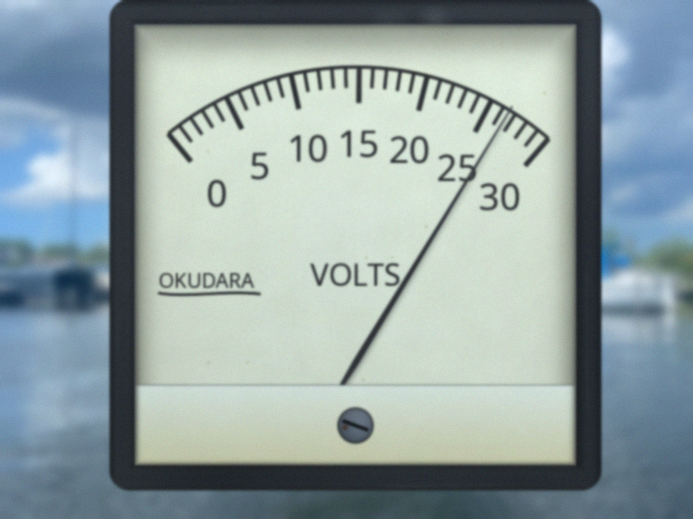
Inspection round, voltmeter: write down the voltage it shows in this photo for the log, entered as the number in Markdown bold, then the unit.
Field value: **26.5** V
